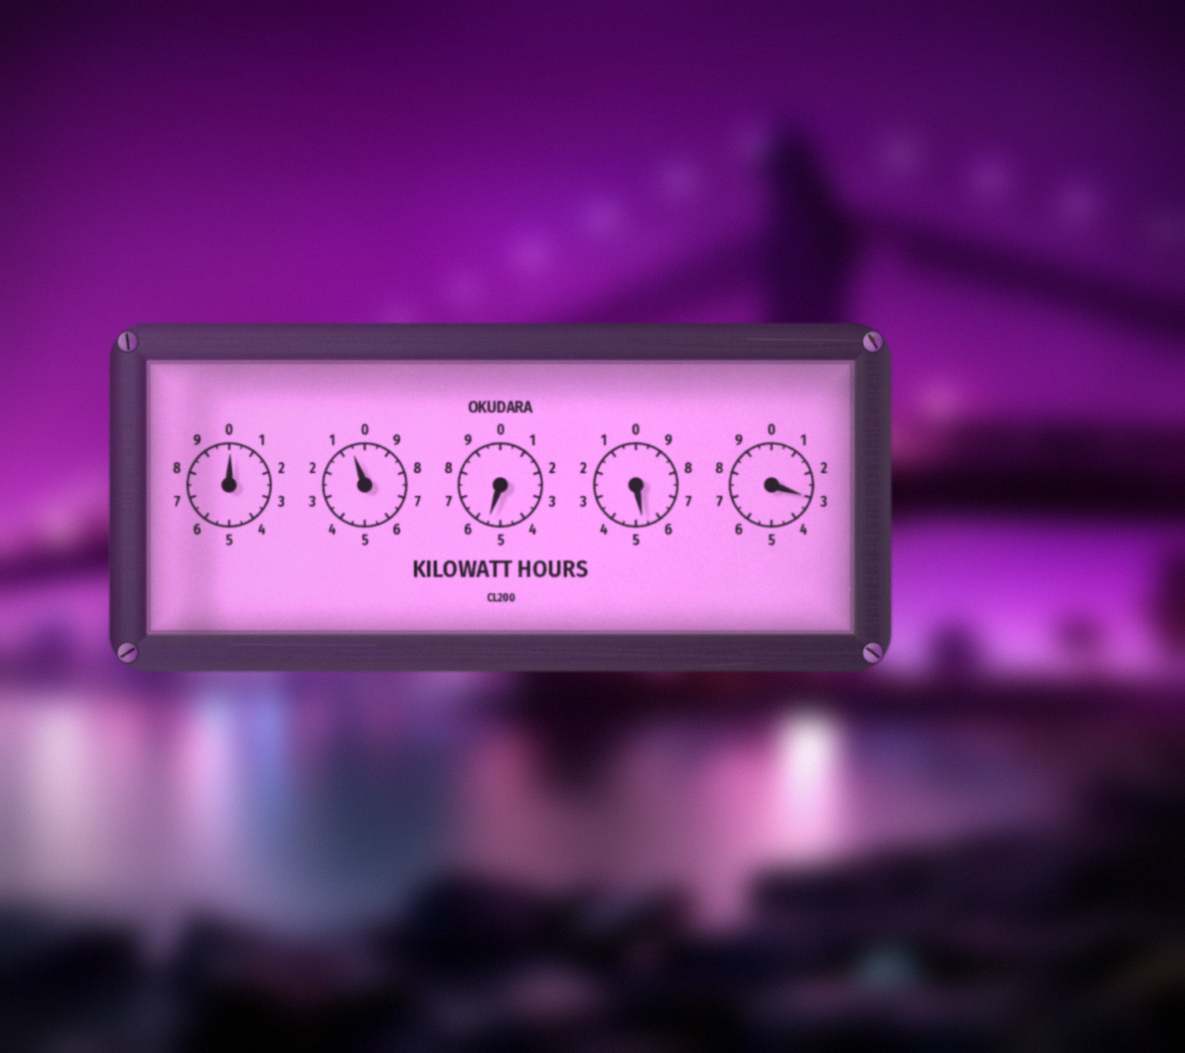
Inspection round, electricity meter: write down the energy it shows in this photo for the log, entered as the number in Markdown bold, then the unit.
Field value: **553** kWh
